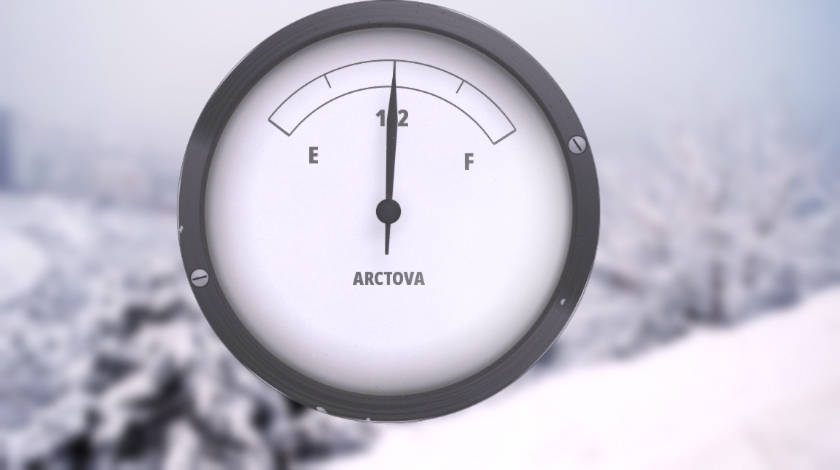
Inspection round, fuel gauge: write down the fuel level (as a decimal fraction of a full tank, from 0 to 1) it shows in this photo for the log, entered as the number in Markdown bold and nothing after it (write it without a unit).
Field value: **0.5**
